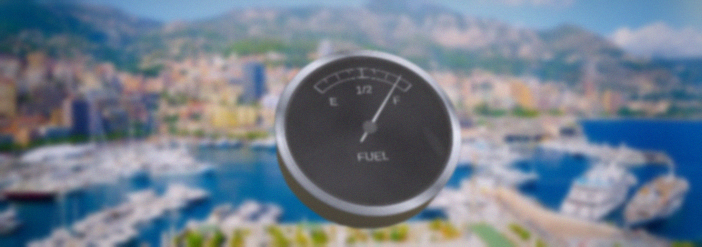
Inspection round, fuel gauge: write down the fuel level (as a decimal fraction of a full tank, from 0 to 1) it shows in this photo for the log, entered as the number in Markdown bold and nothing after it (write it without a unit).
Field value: **0.875**
